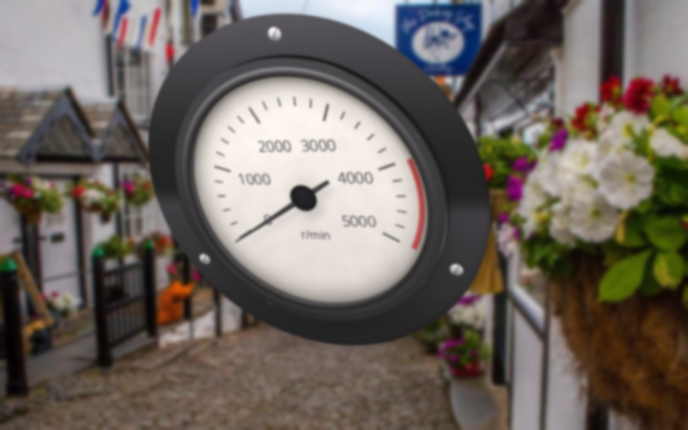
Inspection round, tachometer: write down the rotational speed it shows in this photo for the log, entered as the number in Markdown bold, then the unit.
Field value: **0** rpm
